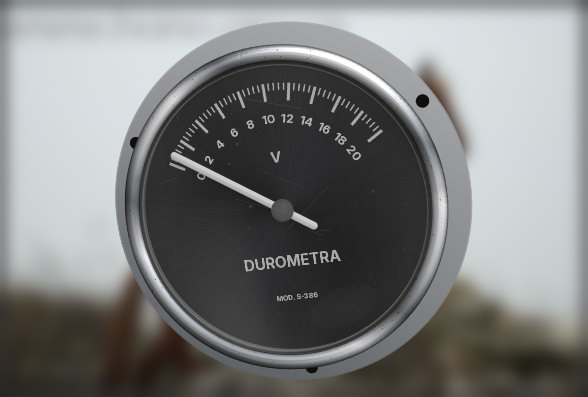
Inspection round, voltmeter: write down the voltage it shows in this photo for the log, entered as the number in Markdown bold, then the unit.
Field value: **0.8** V
